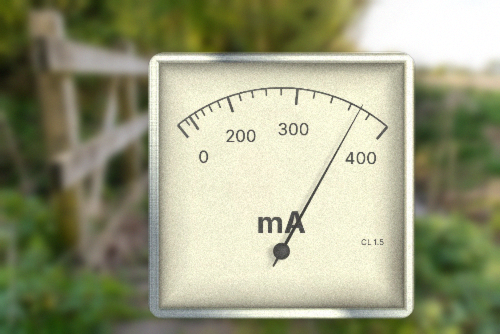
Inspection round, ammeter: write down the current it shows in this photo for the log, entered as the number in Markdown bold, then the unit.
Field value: **370** mA
